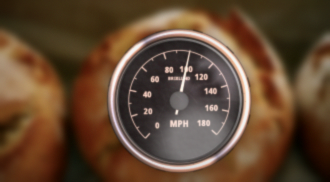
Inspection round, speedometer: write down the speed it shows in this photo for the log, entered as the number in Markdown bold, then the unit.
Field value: **100** mph
